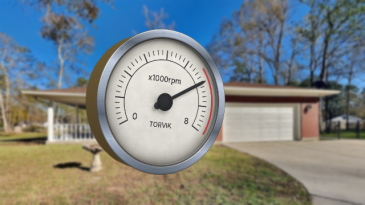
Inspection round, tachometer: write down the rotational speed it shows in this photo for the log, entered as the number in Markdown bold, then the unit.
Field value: **6000** rpm
